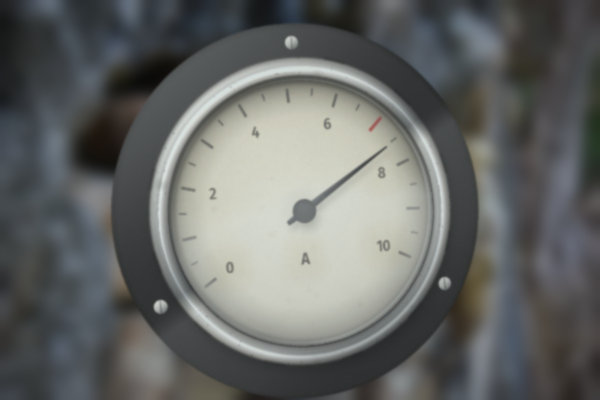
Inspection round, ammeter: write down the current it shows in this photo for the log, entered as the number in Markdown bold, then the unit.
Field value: **7.5** A
